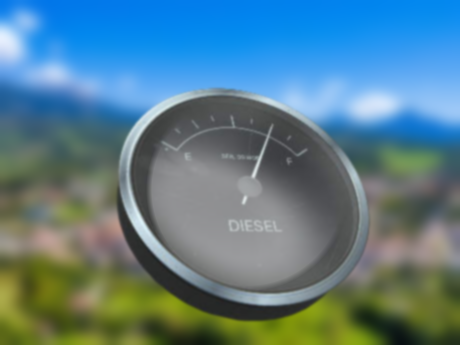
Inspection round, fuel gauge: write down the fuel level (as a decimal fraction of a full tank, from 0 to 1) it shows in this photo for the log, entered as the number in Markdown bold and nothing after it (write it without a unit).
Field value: **0.75**
